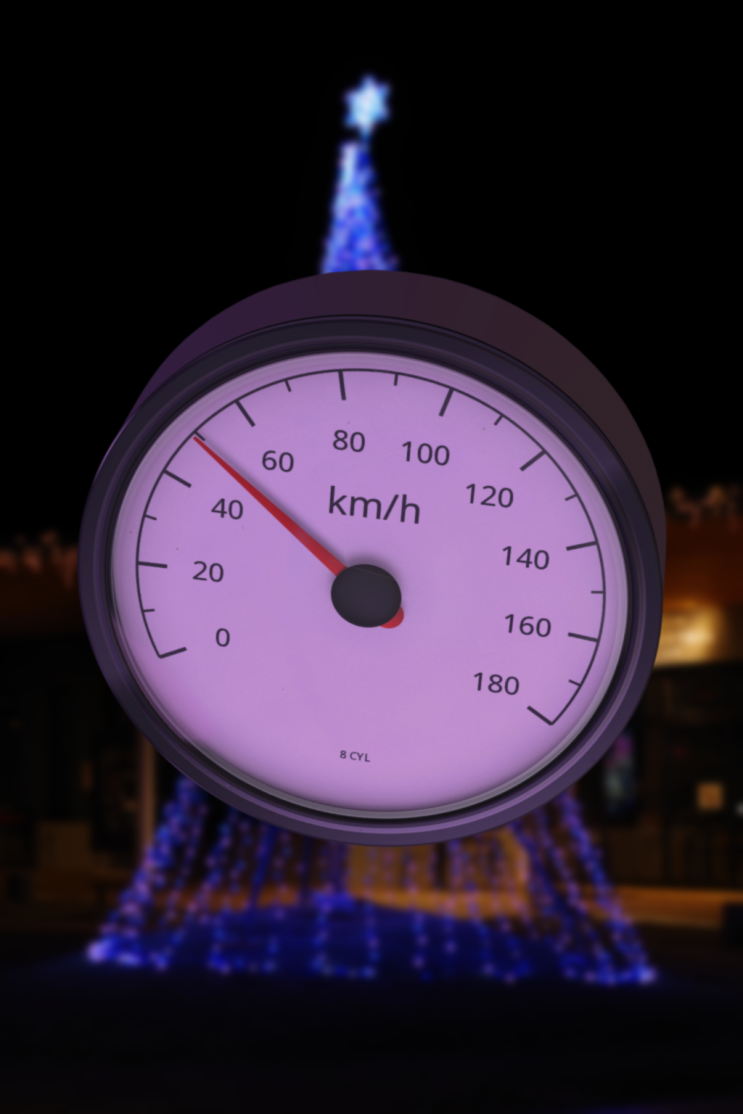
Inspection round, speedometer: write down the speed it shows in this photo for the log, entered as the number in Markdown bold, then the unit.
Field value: **50** km/h
